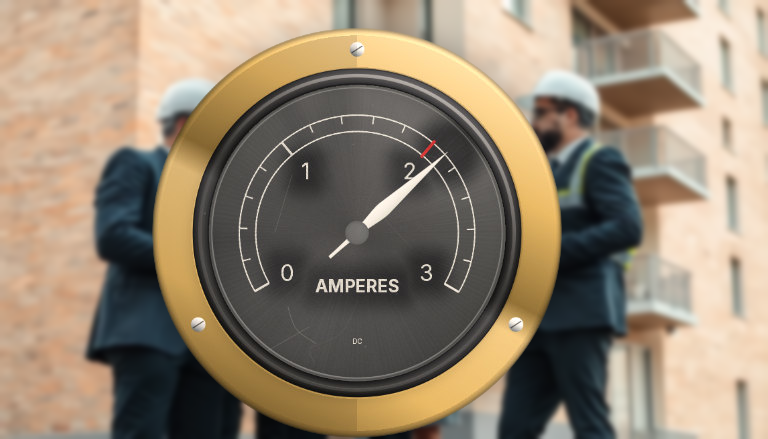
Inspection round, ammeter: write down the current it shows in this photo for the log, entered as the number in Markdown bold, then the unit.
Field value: **2.1** A
